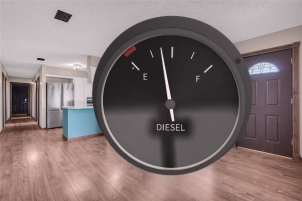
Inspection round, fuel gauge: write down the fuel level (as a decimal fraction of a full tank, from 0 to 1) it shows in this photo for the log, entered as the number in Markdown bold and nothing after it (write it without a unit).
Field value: **0.375**
